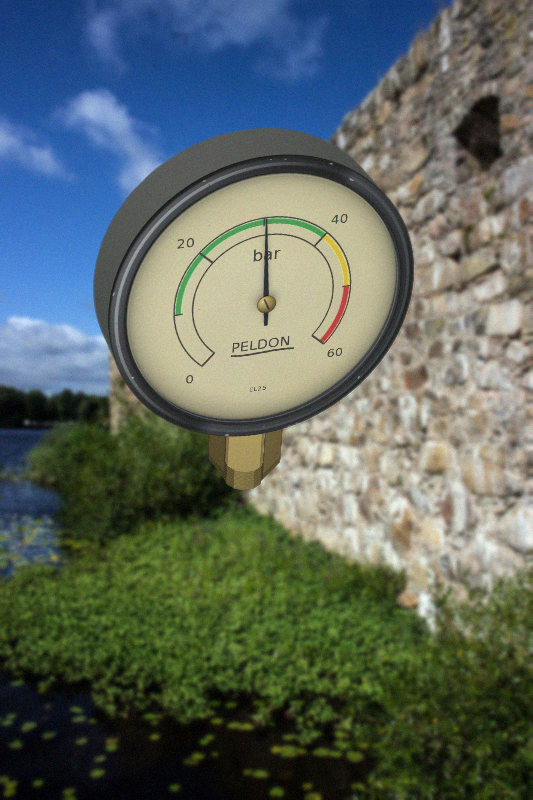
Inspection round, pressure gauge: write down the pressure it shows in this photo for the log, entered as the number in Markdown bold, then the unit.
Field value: **30** bar
